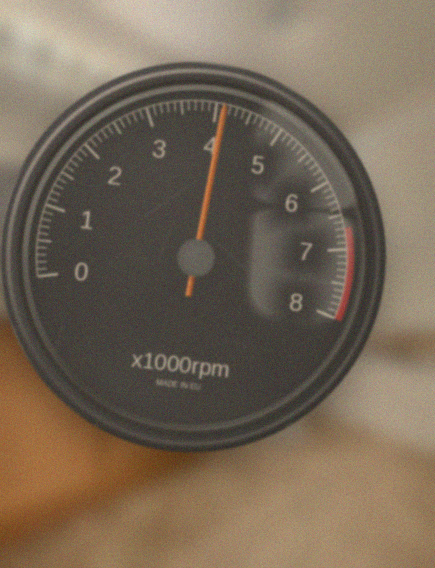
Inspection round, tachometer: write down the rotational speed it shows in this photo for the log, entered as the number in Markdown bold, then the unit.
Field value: **4100** rpm
